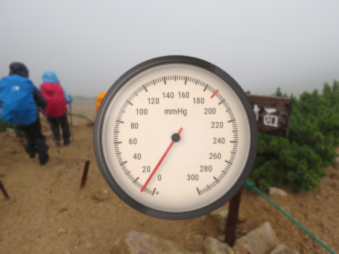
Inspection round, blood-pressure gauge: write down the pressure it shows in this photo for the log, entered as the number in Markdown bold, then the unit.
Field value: **10** mmHg
